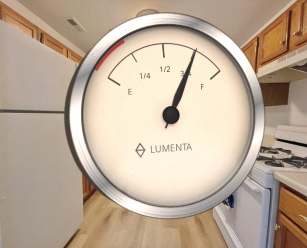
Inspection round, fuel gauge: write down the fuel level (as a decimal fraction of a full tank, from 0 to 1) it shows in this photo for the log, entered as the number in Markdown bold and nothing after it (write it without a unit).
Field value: **0.75**
